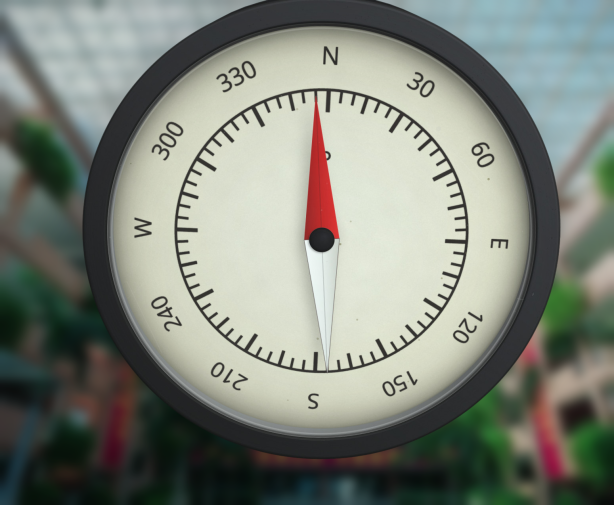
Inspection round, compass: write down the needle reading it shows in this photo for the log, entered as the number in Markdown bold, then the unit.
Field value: **355** °
